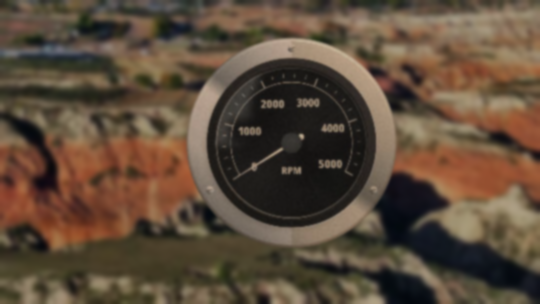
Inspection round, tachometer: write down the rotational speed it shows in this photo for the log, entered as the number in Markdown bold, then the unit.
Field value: **0** rpm
